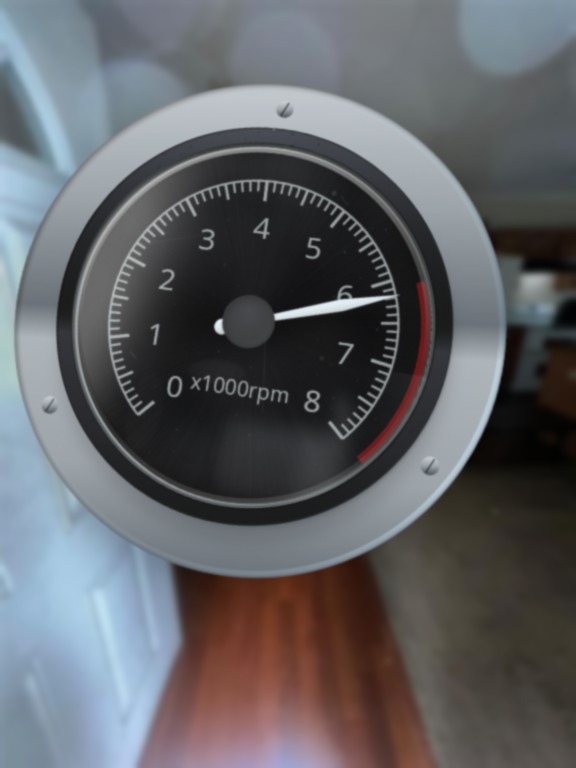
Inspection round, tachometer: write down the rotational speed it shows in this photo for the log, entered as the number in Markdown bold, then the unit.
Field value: **6200** rpm
